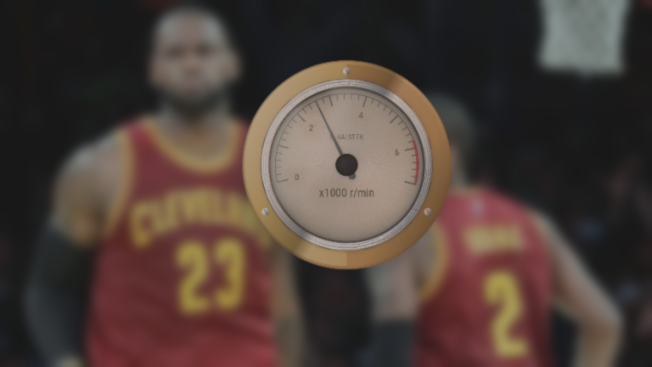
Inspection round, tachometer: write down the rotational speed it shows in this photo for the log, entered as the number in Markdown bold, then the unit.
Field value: **2600** rpm
